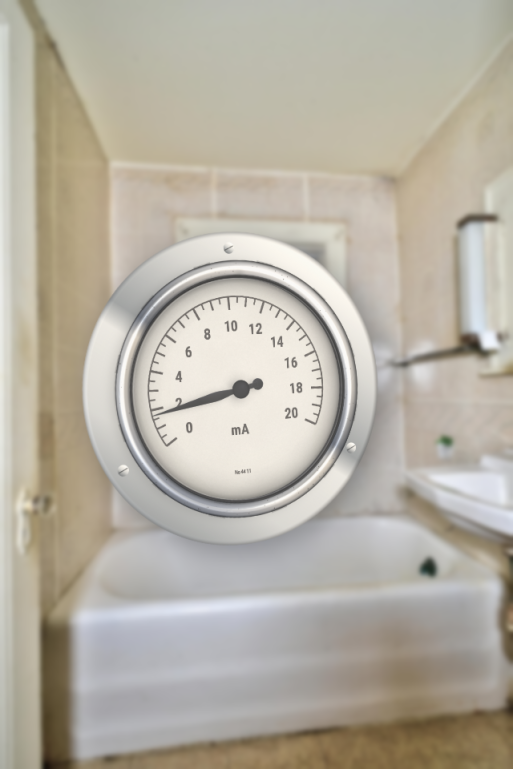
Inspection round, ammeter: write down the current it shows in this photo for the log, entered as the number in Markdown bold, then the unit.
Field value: **1.75** mA
